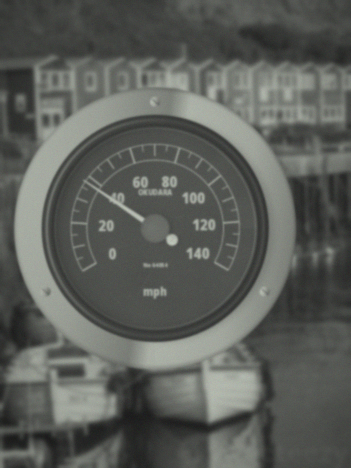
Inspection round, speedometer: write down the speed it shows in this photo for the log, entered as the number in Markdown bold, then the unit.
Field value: **37.5** mph
